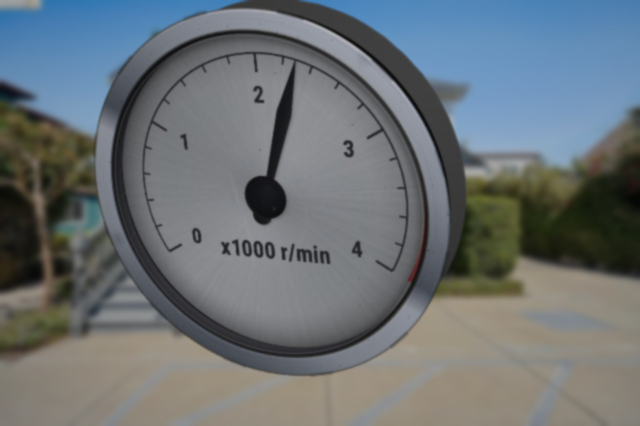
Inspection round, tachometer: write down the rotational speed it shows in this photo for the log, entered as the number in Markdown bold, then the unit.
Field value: **2300** rpm
